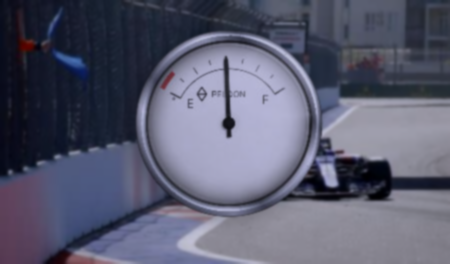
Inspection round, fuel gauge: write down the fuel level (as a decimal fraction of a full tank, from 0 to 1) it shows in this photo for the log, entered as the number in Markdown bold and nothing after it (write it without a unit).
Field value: **0.5**
